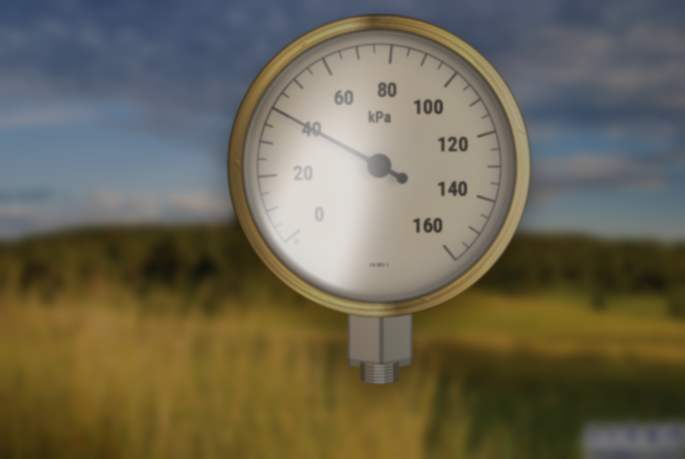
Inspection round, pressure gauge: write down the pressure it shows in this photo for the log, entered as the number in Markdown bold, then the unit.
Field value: **40** kPa
